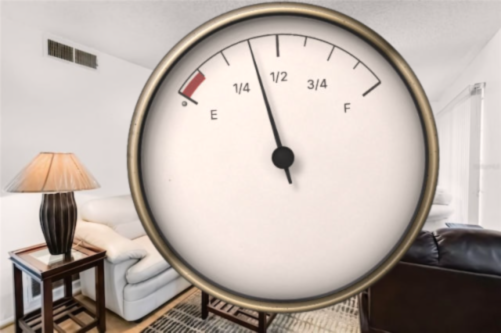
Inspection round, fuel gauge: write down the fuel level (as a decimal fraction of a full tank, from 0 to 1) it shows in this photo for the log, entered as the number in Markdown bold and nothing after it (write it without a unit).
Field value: **0.375**
